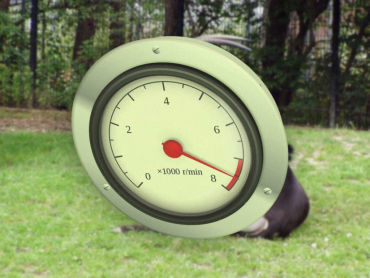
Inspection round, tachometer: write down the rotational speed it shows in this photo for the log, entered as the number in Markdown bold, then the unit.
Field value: **7500** rpm
